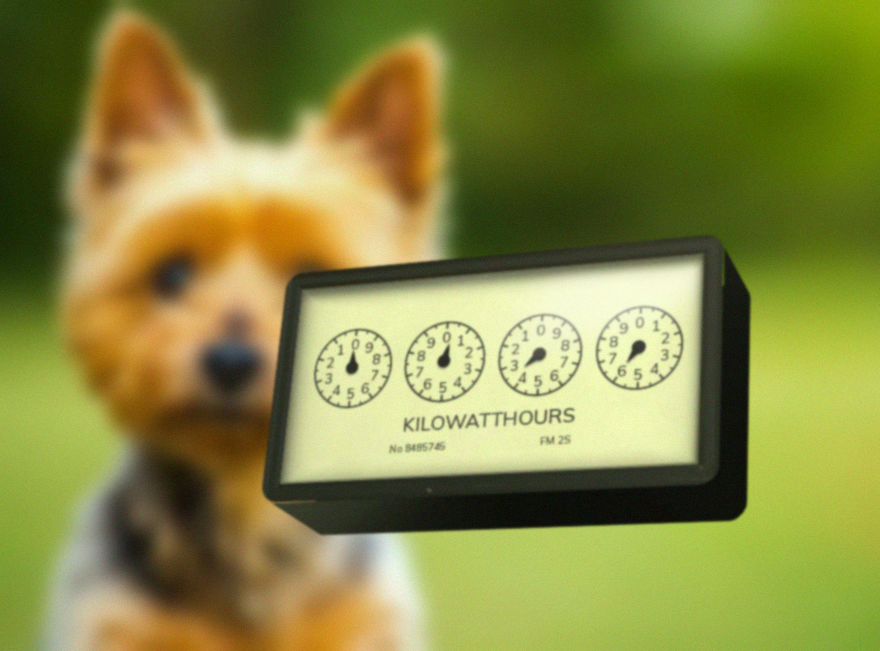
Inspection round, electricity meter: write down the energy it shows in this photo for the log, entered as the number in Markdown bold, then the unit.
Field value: **36** kWh
